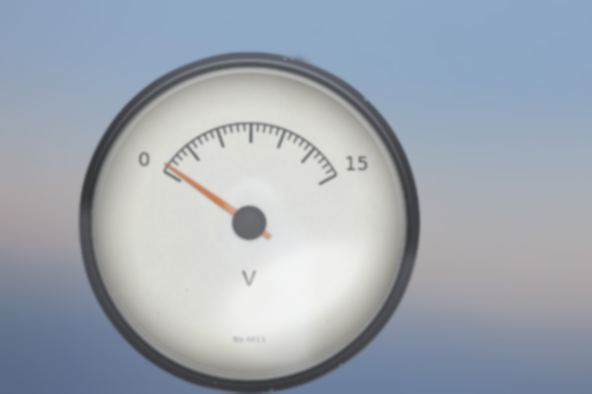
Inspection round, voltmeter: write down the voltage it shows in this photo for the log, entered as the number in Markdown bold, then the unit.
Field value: **0.5** V
